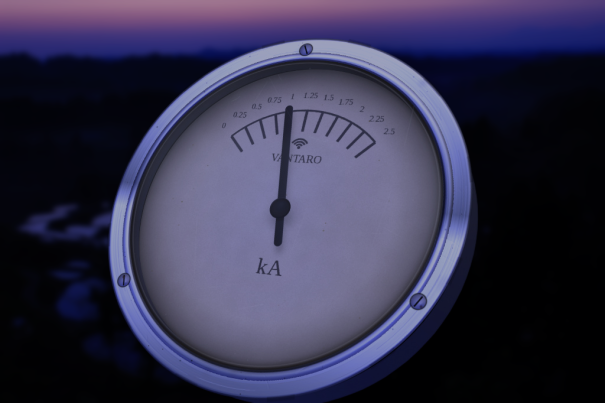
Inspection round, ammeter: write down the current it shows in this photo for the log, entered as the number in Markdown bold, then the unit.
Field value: **1** kA
